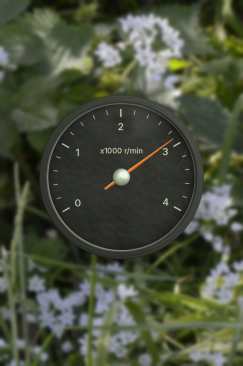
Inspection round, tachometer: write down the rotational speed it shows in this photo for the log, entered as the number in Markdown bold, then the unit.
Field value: **2900** rpm
